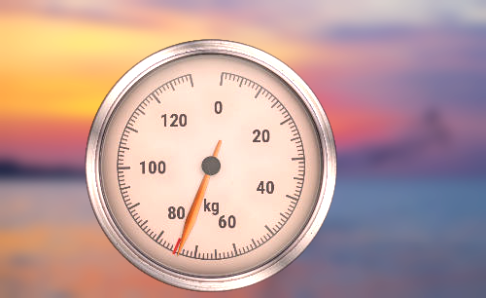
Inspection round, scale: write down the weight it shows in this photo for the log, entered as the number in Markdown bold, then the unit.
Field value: **74** kg
